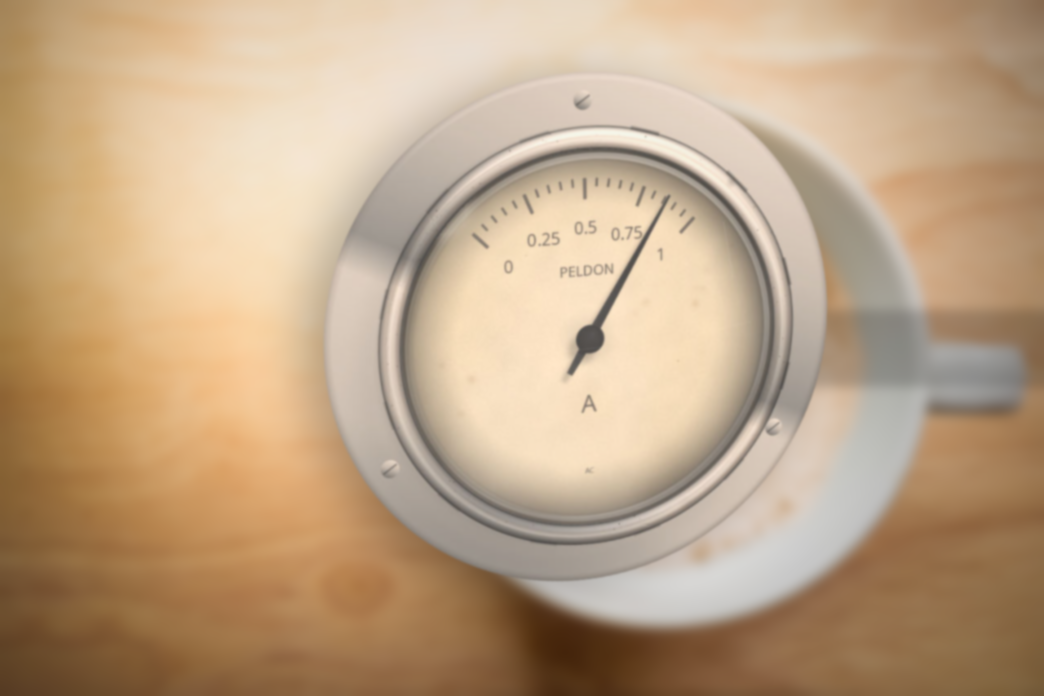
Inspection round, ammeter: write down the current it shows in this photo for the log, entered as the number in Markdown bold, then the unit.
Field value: **0.85** A
